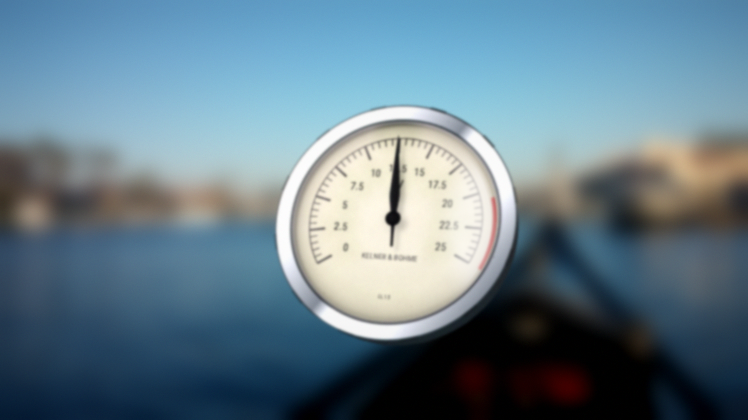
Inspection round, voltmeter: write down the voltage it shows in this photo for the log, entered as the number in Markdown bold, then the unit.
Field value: **12.5** V
